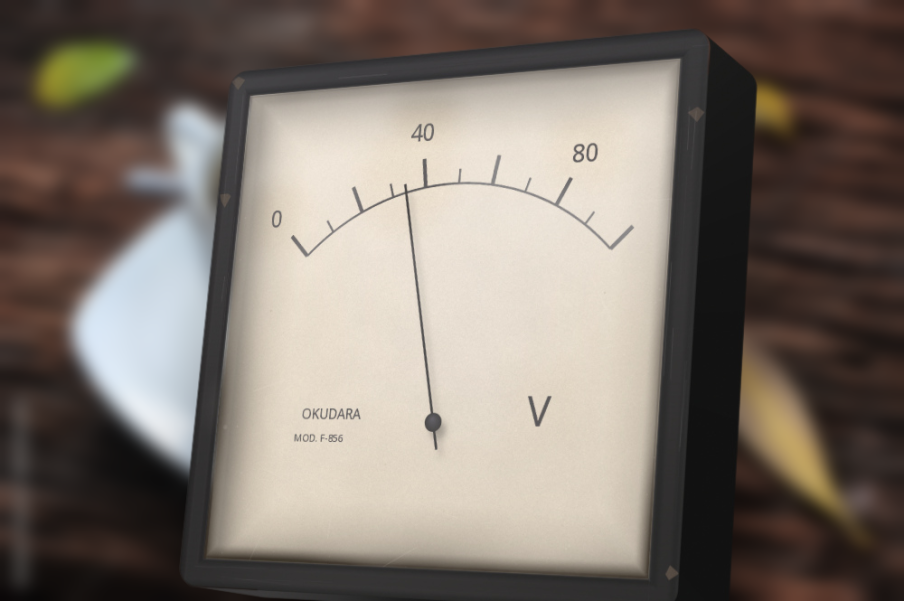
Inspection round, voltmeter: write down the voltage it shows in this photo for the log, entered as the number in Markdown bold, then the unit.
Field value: **35** V
